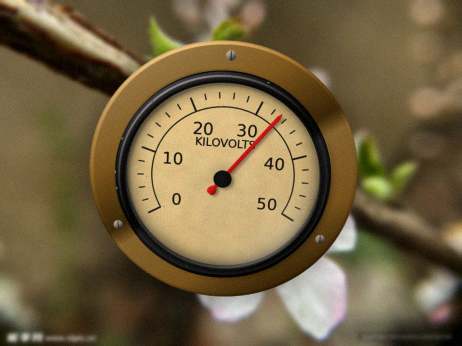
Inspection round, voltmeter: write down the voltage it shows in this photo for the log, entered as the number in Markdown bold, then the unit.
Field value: **33** kV
